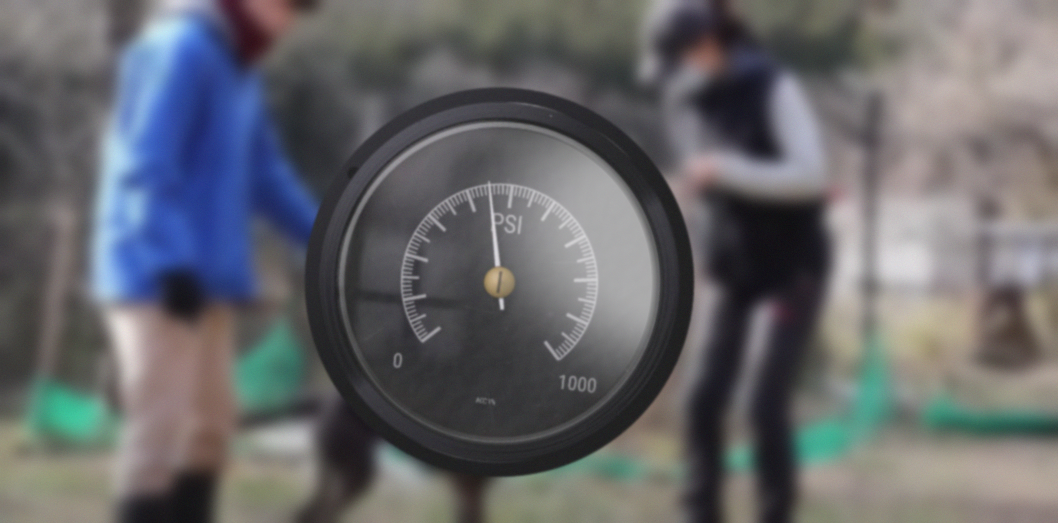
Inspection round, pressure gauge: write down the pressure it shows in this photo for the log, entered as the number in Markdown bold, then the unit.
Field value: **450** psi
